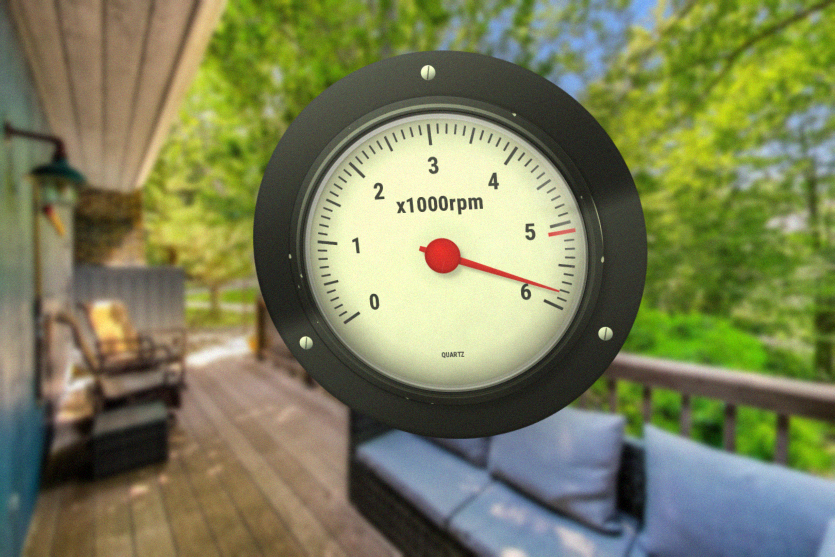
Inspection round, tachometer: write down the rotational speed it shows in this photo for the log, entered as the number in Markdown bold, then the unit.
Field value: **5800** rpm
